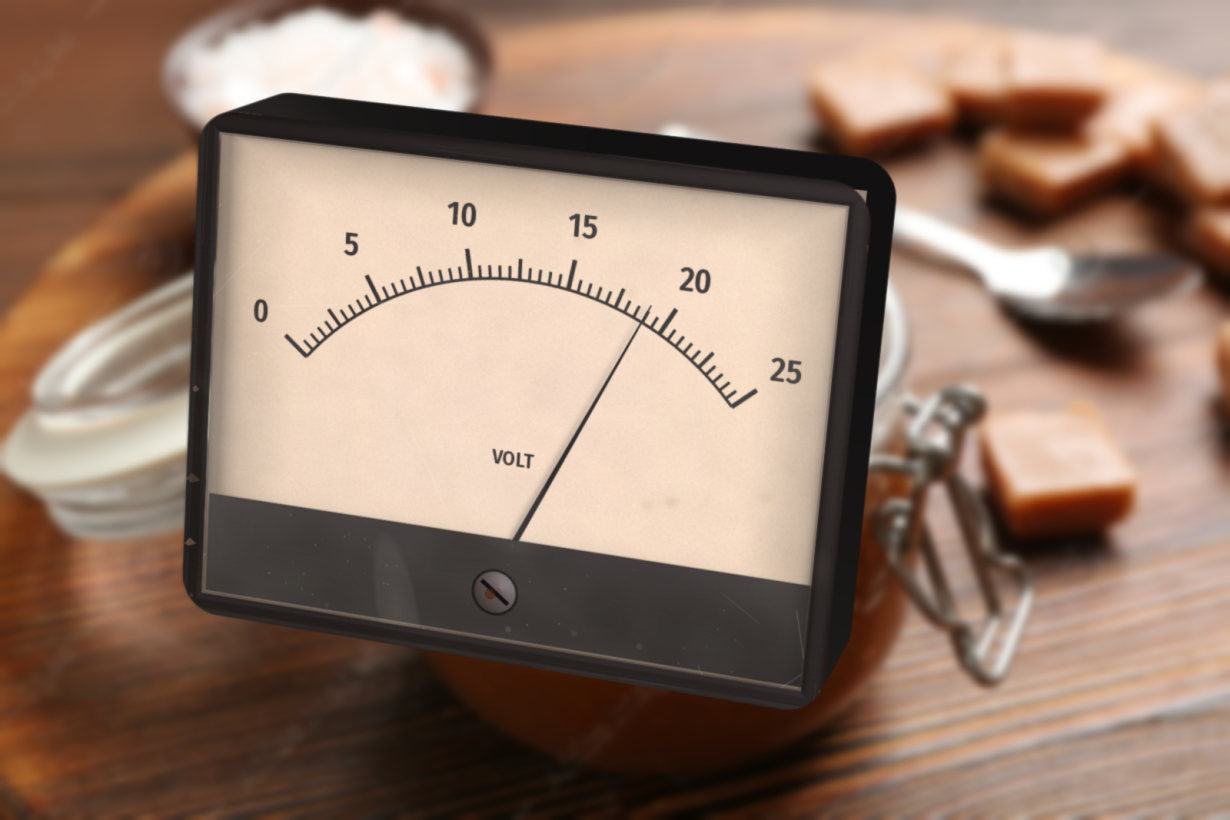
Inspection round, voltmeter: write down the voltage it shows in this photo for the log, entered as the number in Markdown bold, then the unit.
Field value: **19** V
